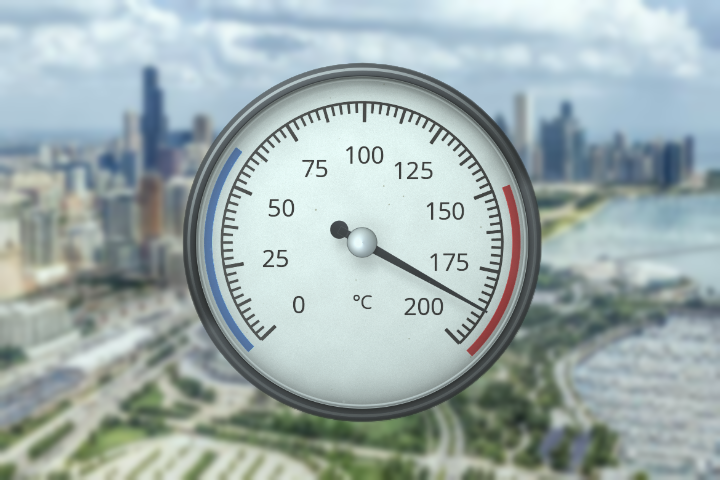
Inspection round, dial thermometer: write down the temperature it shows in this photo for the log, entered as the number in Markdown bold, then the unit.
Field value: **187.5** °C
